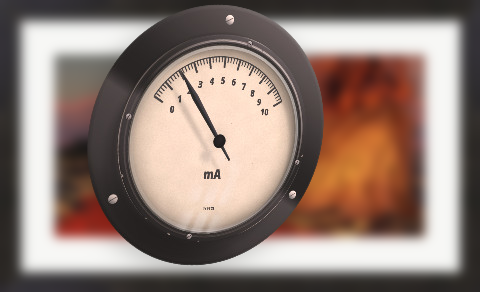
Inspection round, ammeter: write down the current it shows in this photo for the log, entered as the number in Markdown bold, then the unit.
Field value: **2** mA
